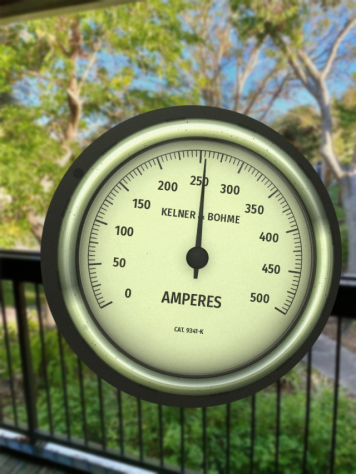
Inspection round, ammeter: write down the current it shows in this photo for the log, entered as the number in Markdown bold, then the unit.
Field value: **255** A
